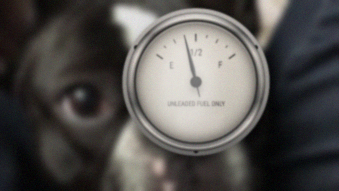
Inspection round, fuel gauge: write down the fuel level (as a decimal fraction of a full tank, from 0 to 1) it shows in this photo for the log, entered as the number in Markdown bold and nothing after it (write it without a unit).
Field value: **0.375**
